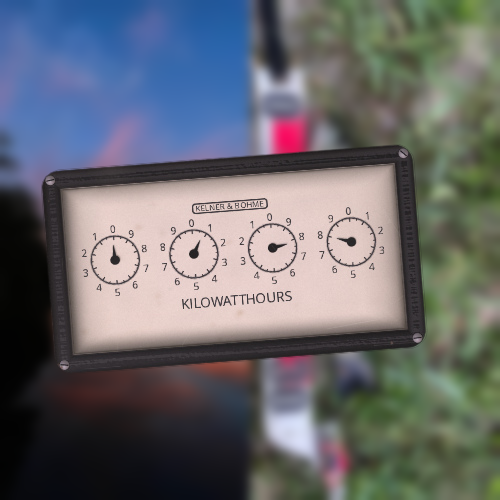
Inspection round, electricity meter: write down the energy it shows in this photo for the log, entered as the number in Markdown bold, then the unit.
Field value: **78** kWh
